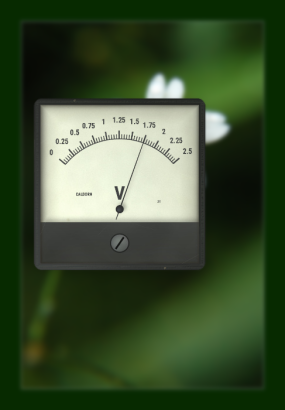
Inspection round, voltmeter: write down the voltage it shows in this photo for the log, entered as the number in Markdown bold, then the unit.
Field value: **1.75** V
